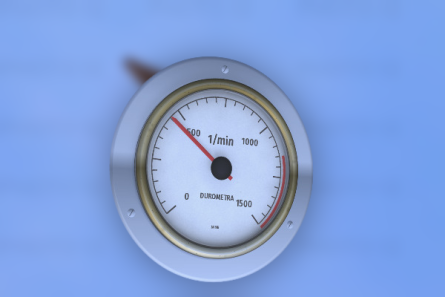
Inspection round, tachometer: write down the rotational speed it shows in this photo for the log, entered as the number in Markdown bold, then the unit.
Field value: **450** rpm
